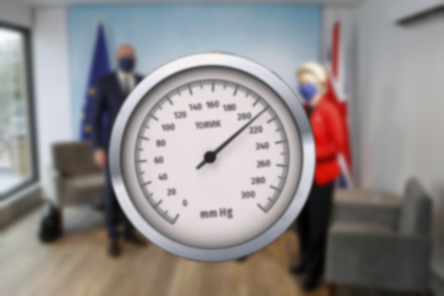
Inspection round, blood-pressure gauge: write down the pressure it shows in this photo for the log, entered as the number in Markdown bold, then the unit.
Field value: **210** mmHg
